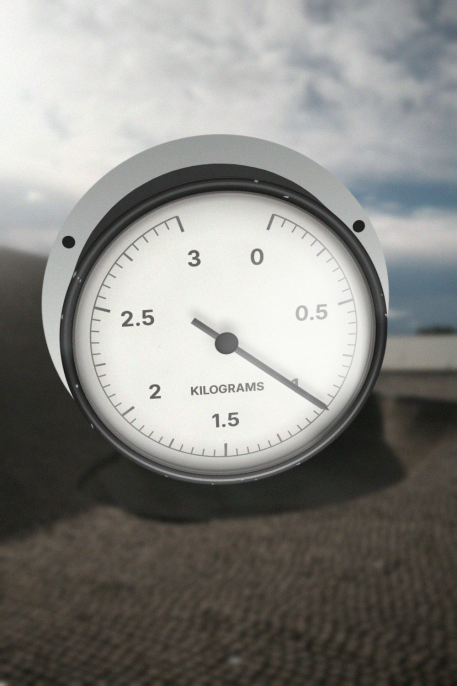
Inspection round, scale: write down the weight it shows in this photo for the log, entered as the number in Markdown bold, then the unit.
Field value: **1** kg
